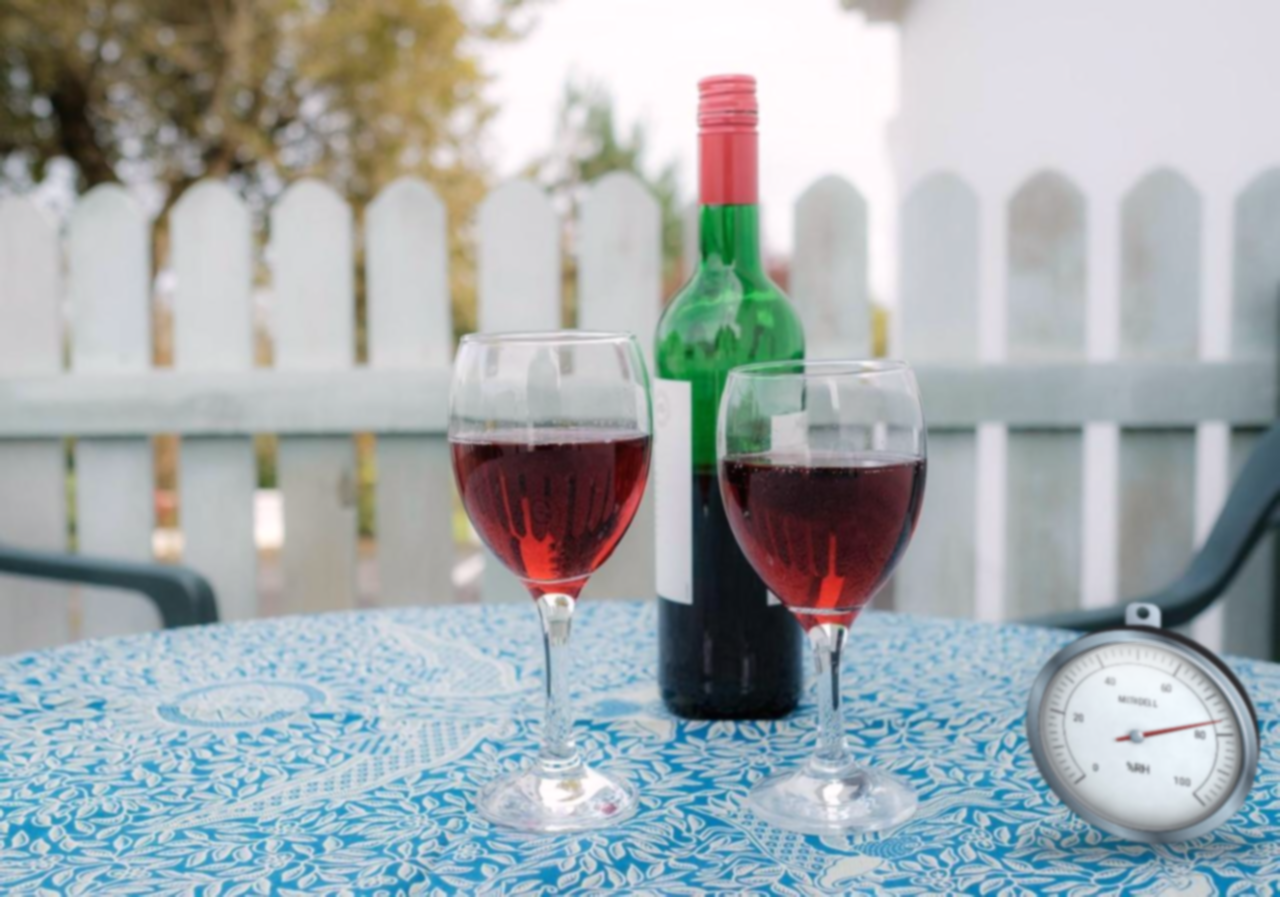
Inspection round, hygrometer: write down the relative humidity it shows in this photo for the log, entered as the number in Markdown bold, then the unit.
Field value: **76** %
